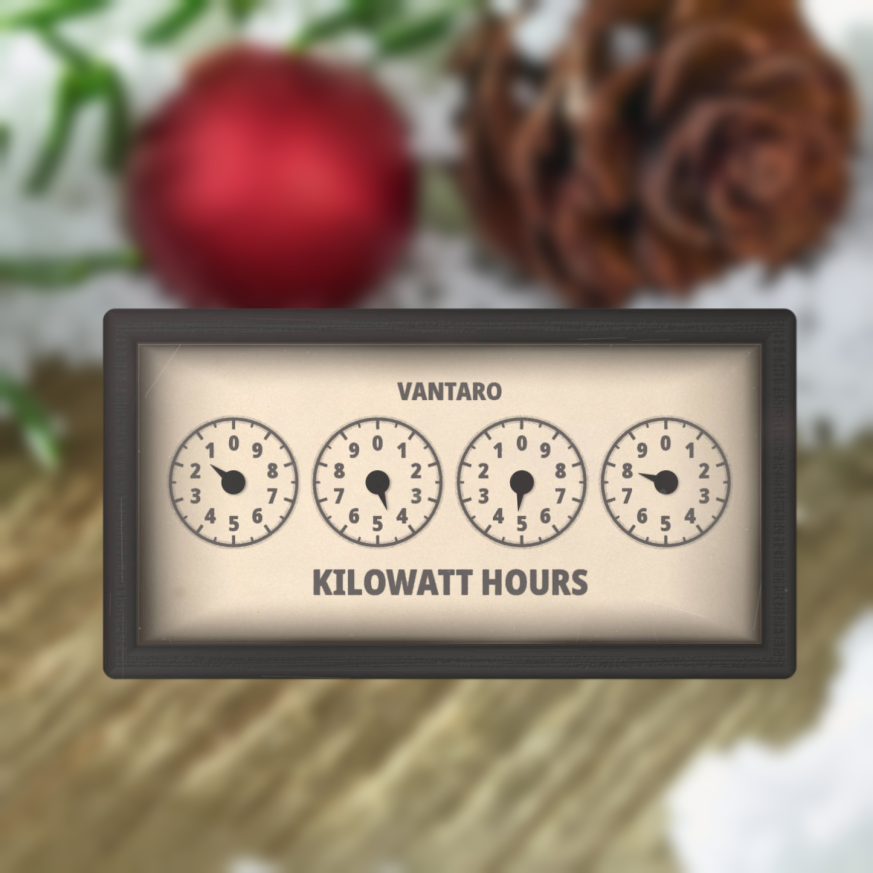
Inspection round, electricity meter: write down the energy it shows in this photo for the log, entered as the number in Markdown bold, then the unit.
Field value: **1448** kWh
